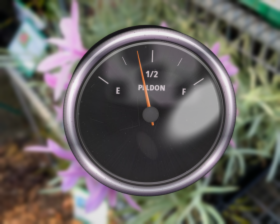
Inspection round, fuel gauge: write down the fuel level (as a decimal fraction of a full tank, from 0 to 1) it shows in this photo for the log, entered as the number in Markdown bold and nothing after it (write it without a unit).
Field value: **0.375**
